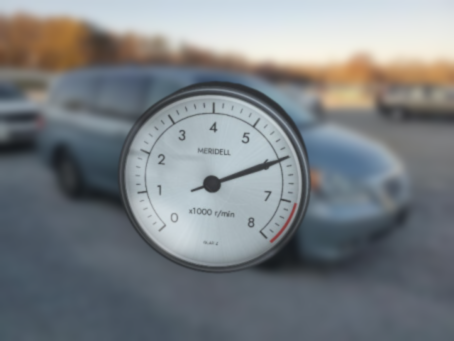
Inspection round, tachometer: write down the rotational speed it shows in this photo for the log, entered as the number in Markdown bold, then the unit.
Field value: **6000** rpm
